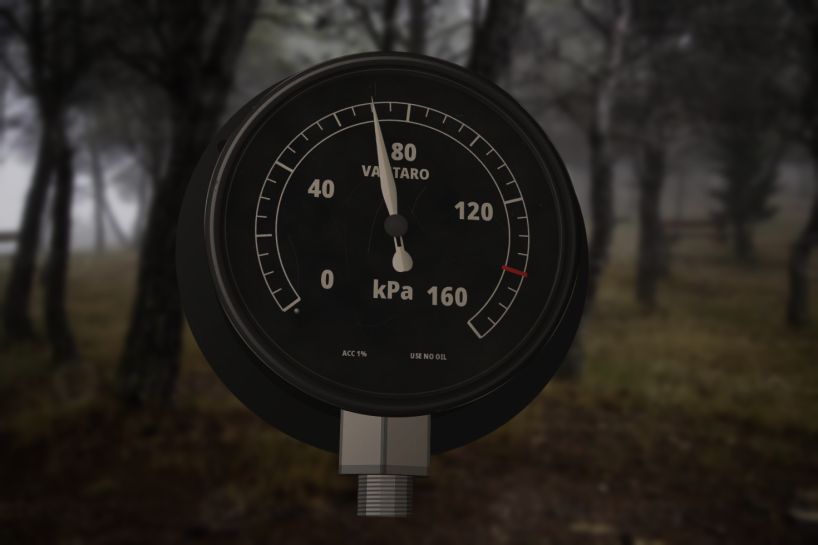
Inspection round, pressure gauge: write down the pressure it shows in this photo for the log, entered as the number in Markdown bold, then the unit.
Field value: **70** kPa
